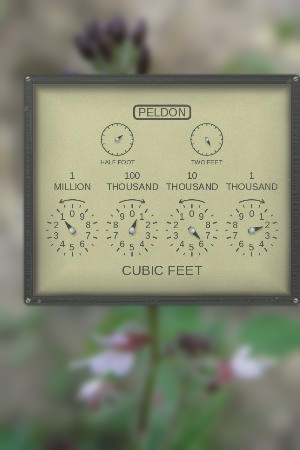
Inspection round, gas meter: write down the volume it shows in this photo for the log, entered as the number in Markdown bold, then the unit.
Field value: **106200** ft³
